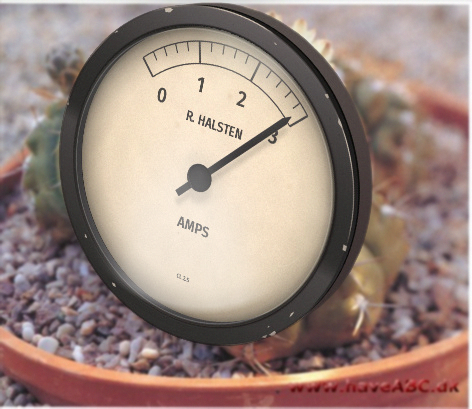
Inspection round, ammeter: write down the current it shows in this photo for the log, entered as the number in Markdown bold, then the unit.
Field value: **2.9** A
